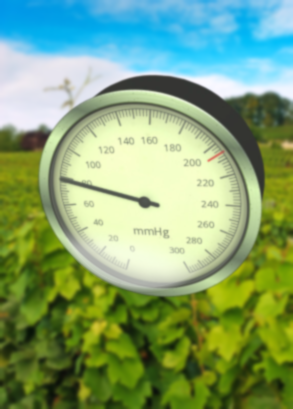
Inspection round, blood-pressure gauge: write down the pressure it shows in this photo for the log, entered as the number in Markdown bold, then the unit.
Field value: **80** mmHg
